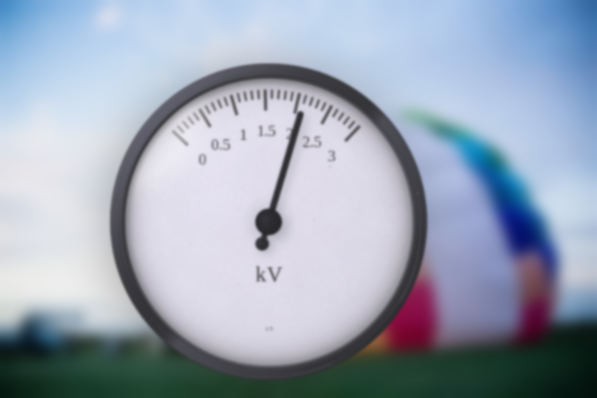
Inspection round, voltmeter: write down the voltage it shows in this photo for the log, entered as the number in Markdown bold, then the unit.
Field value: **2.1** kV
